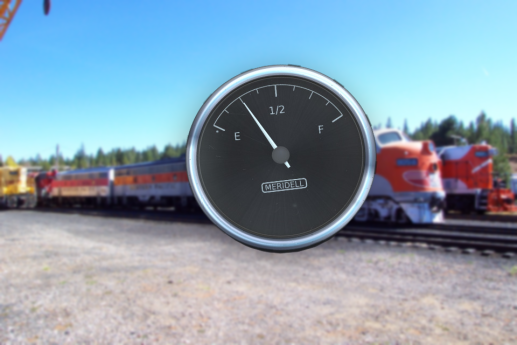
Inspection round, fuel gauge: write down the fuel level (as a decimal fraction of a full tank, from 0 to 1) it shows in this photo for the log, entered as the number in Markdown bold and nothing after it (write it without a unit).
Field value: **0.25**
